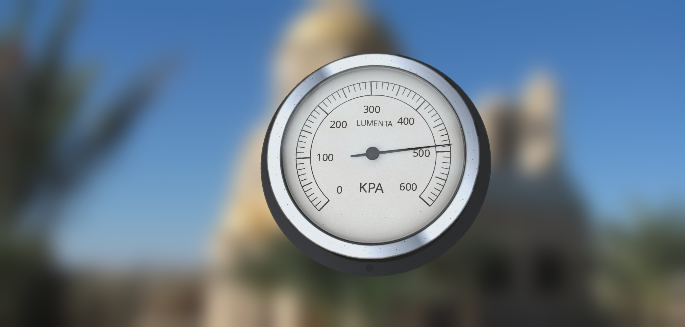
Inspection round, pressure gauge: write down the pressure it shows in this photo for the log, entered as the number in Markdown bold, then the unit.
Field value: **490** kPa
